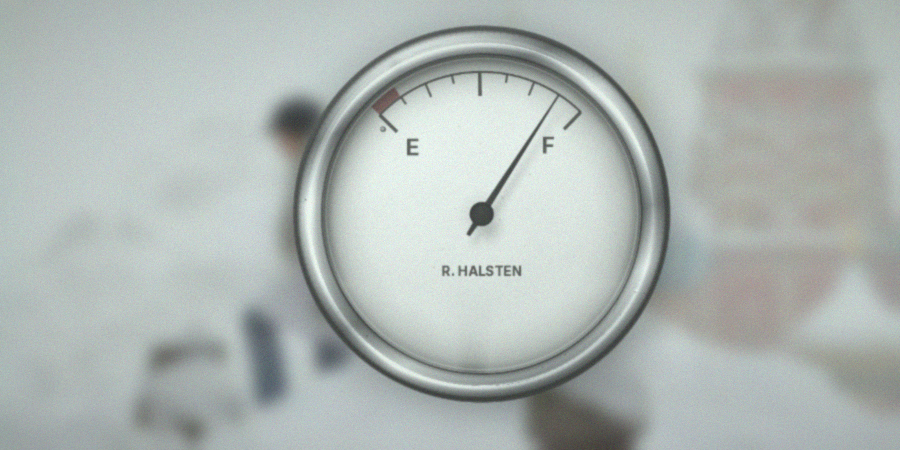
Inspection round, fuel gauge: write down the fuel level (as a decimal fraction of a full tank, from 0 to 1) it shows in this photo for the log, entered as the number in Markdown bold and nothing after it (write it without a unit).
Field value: **0.875**
